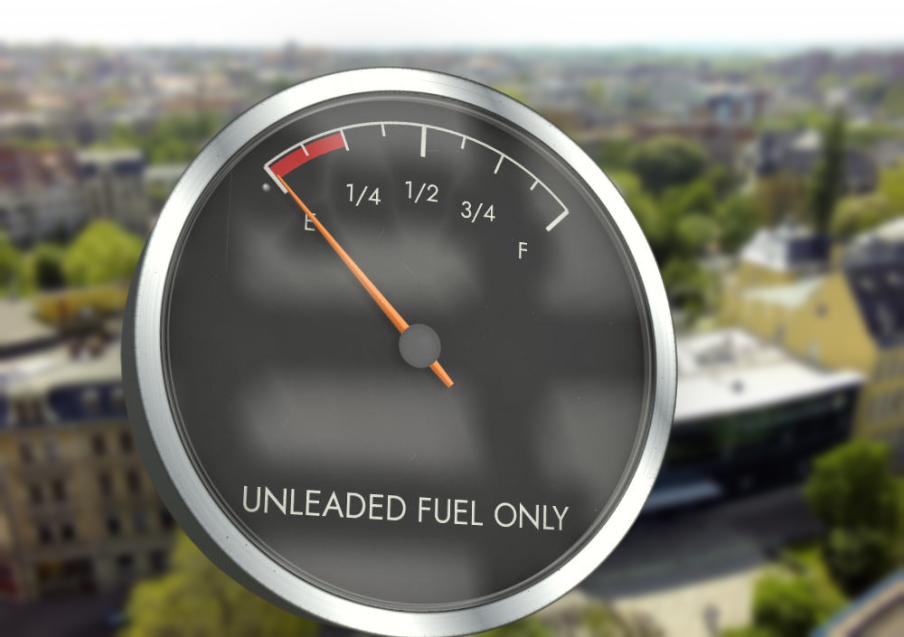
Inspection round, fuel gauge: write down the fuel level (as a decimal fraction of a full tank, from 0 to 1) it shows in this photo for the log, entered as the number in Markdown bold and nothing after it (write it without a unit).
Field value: **0**
